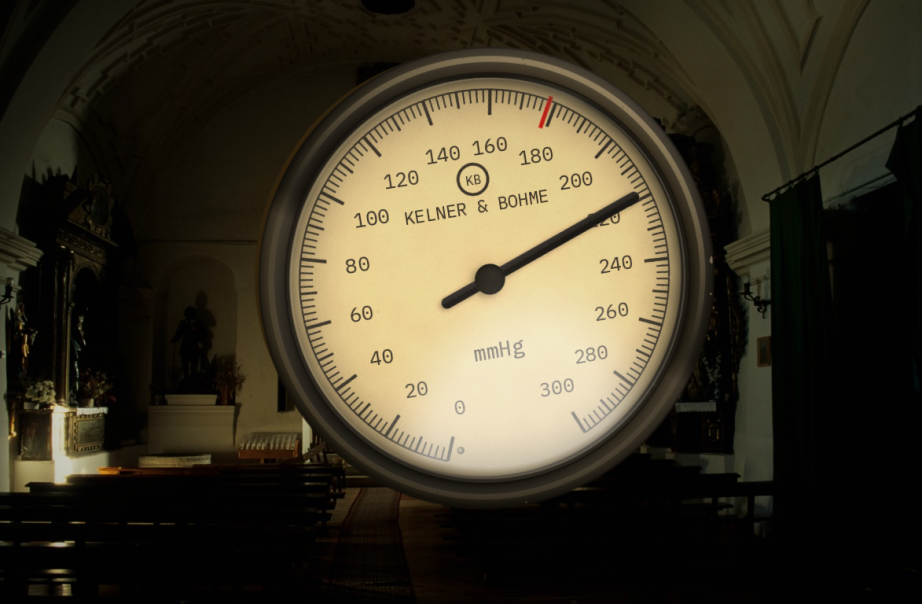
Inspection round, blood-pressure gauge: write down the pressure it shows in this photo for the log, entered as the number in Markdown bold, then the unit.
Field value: **218** mmHg
